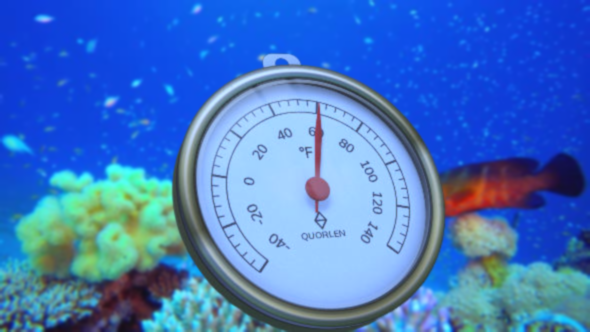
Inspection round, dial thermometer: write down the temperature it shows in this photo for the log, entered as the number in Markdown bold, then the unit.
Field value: **60** °F
